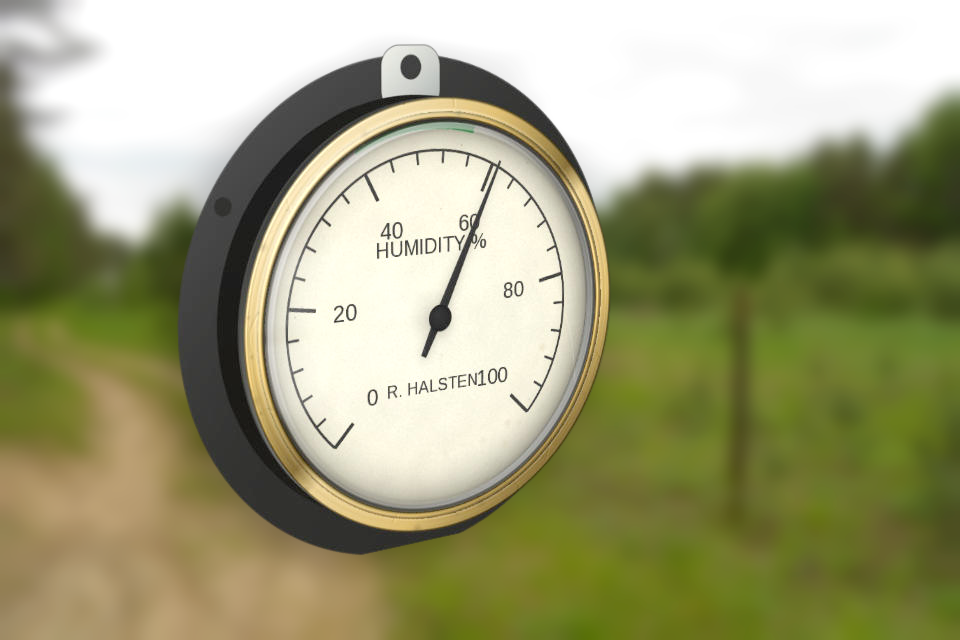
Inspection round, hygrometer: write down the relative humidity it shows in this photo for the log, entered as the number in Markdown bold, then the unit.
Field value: **60** %
